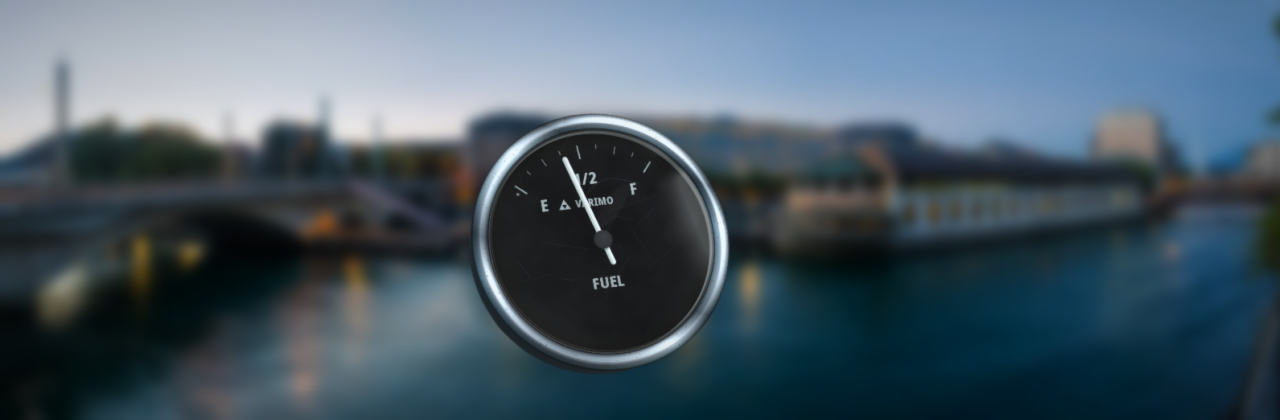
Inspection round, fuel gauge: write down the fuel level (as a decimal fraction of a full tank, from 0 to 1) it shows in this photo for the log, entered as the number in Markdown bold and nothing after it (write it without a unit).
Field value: **0.375**
